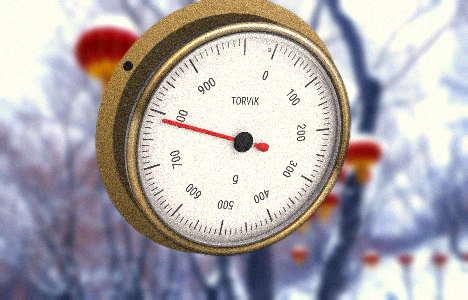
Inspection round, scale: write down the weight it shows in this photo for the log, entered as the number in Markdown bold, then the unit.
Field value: **790** g
